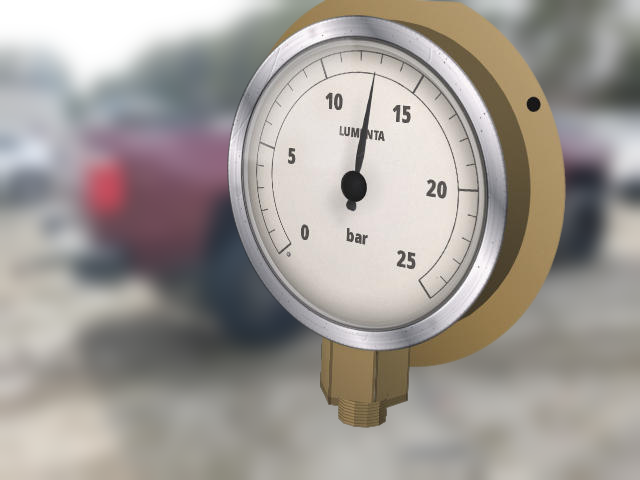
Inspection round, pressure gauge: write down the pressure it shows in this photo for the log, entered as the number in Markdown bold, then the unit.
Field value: **13** bar
